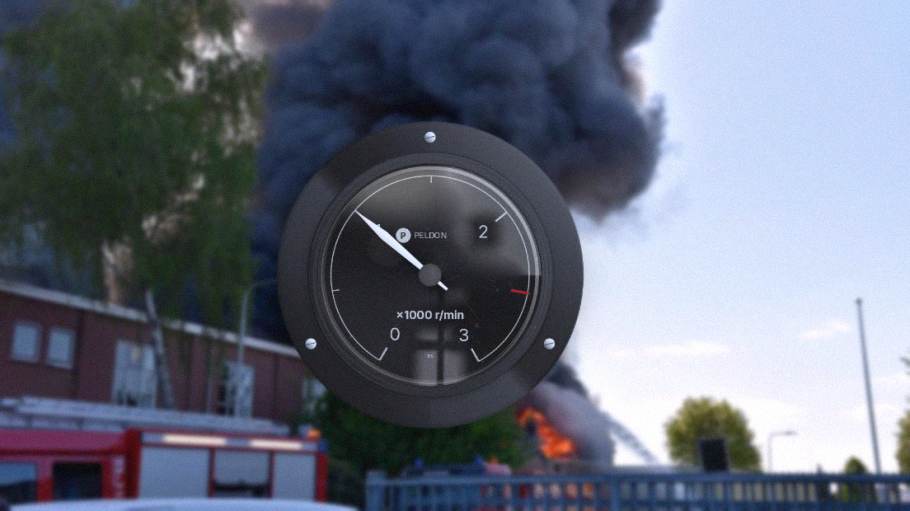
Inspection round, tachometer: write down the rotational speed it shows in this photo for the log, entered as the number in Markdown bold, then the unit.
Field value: **1000** rpm
